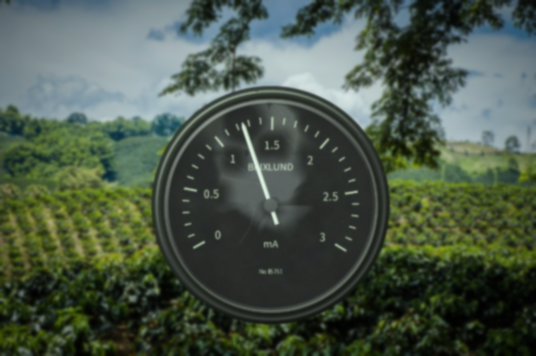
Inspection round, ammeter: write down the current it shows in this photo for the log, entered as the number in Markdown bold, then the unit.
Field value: **1.25** mA
